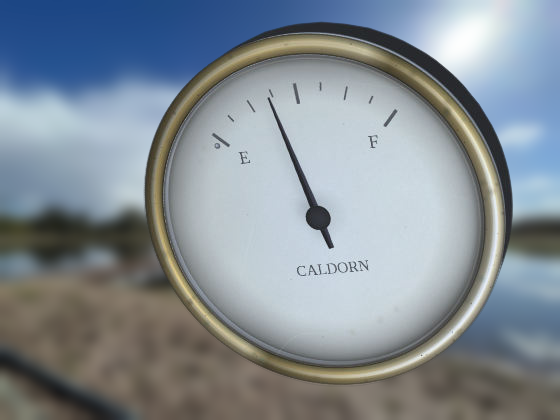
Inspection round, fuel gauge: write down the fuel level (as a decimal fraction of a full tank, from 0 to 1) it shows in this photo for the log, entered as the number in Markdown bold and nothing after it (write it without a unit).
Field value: **0.375**
